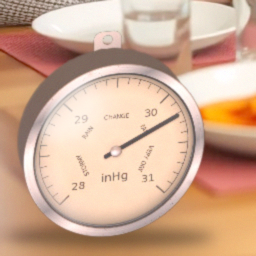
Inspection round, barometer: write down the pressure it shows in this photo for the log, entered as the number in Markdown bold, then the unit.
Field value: **30.2** inHg
